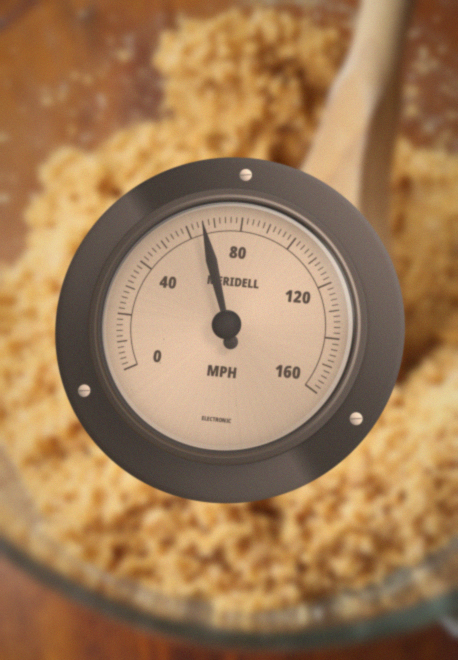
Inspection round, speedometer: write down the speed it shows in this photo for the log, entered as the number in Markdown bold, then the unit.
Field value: **66** mph
